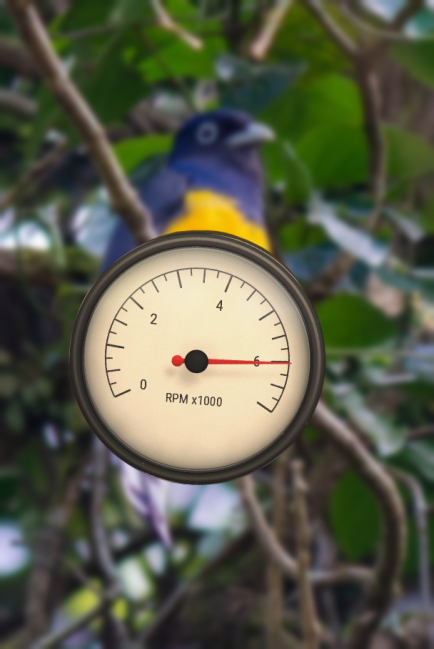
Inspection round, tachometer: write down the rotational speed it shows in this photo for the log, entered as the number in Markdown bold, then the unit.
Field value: **6000** rpm
